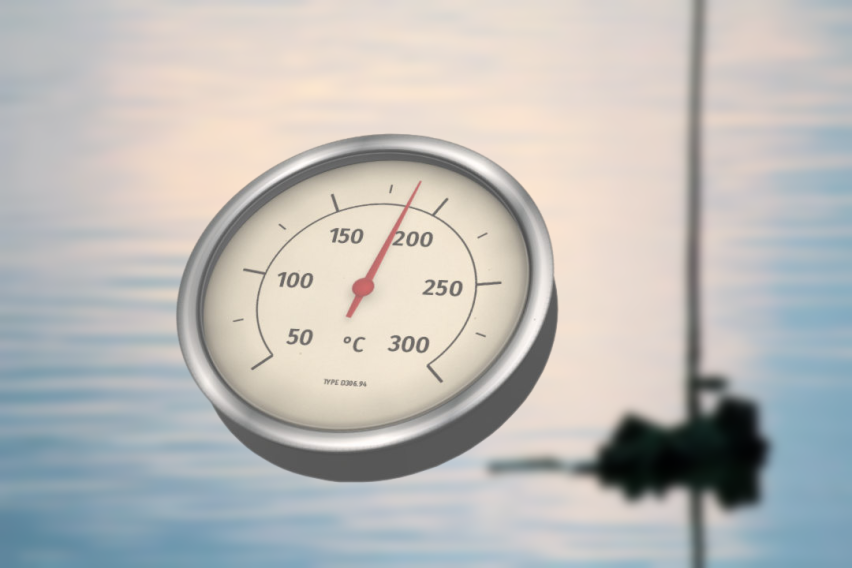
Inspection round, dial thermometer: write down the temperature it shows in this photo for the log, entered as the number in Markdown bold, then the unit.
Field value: **187.5** °C
